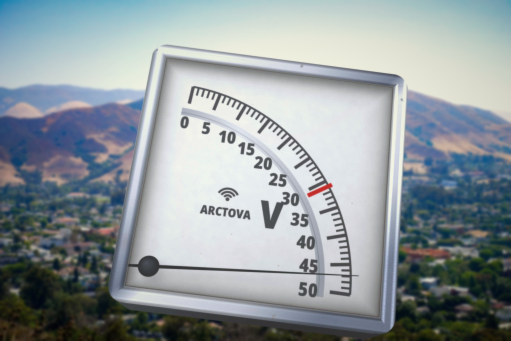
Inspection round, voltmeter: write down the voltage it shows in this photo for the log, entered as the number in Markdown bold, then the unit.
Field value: **47** V
